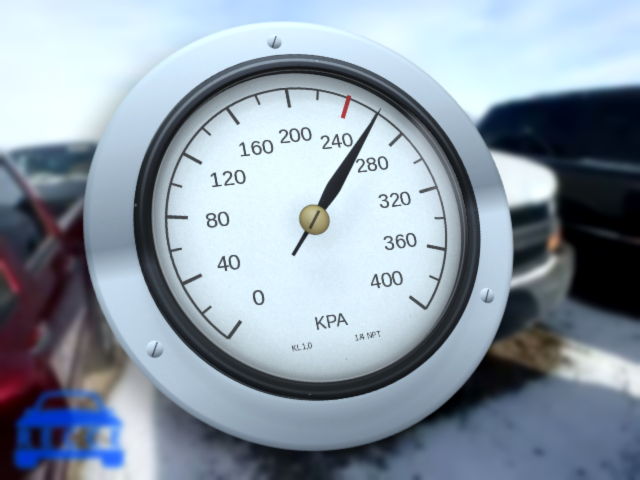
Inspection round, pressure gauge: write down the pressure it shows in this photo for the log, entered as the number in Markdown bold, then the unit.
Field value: **260** kPa
